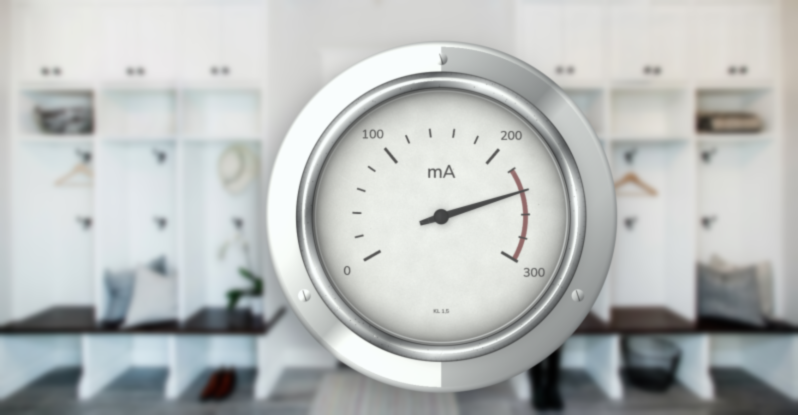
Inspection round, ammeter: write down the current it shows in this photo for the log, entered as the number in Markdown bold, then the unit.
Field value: **240** mA
